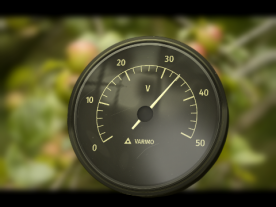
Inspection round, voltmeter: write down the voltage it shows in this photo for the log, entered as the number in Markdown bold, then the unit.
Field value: **34** V
